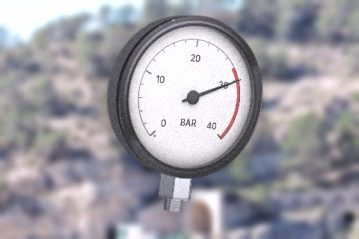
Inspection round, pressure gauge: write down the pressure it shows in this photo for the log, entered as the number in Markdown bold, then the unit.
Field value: **30** bar
